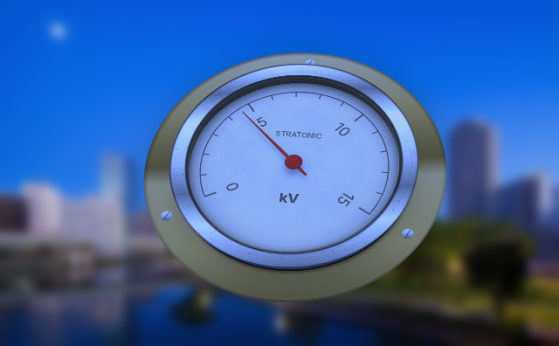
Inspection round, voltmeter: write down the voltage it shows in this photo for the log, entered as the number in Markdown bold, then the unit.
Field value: **4.5** kV
